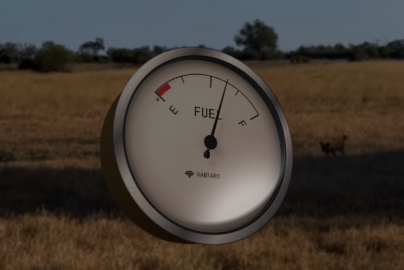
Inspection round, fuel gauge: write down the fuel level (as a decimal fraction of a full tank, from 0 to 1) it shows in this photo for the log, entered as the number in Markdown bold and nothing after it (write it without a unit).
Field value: **0.625**
